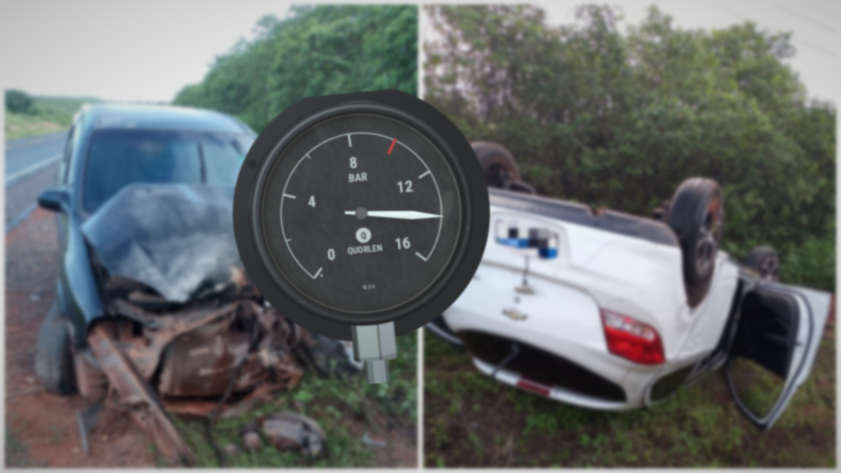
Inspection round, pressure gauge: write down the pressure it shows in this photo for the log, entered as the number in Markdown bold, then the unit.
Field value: **14** bar
